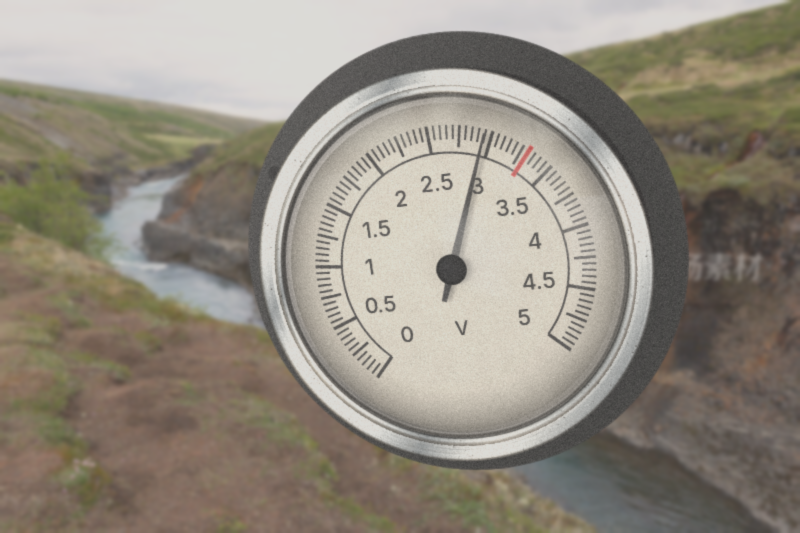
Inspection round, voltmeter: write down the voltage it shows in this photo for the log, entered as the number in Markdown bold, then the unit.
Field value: **2.95** V
